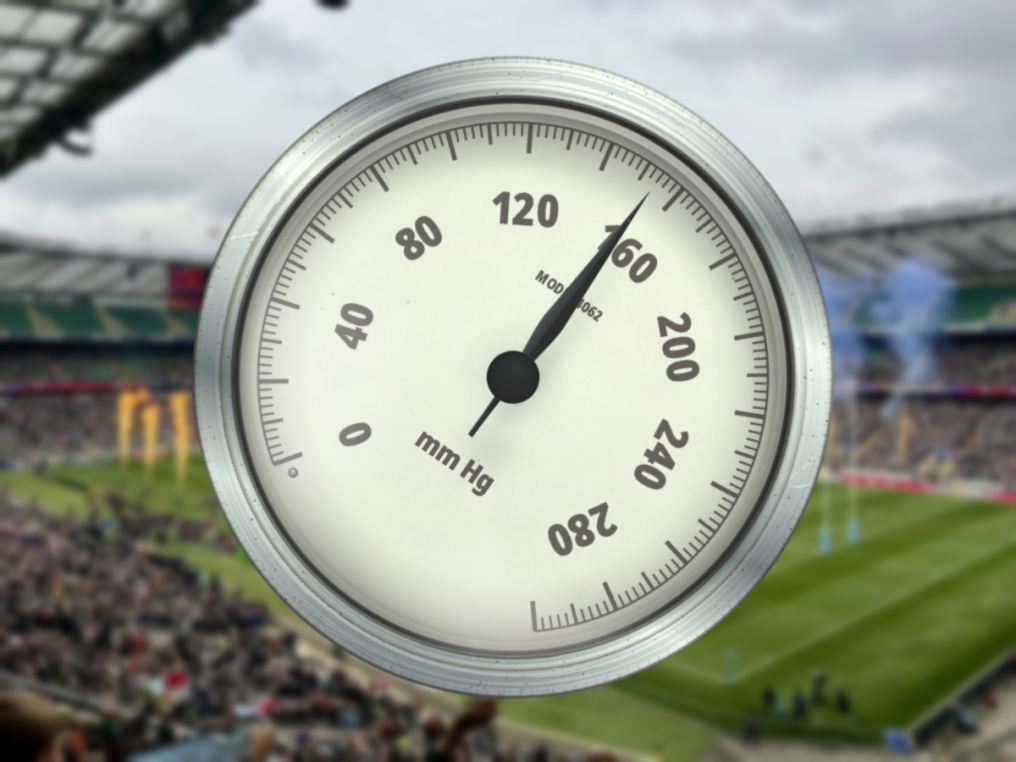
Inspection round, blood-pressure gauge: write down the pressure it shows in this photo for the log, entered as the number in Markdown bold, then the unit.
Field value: **154** mmHg
